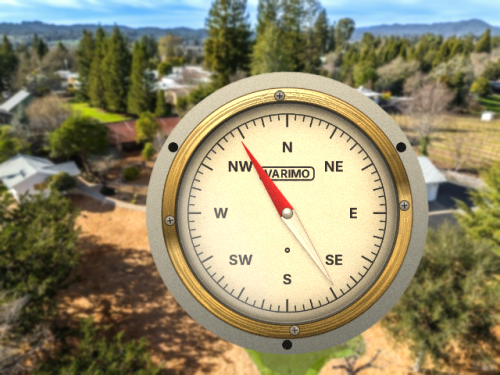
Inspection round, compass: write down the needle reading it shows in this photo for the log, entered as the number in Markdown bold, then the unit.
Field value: **327.5** °
